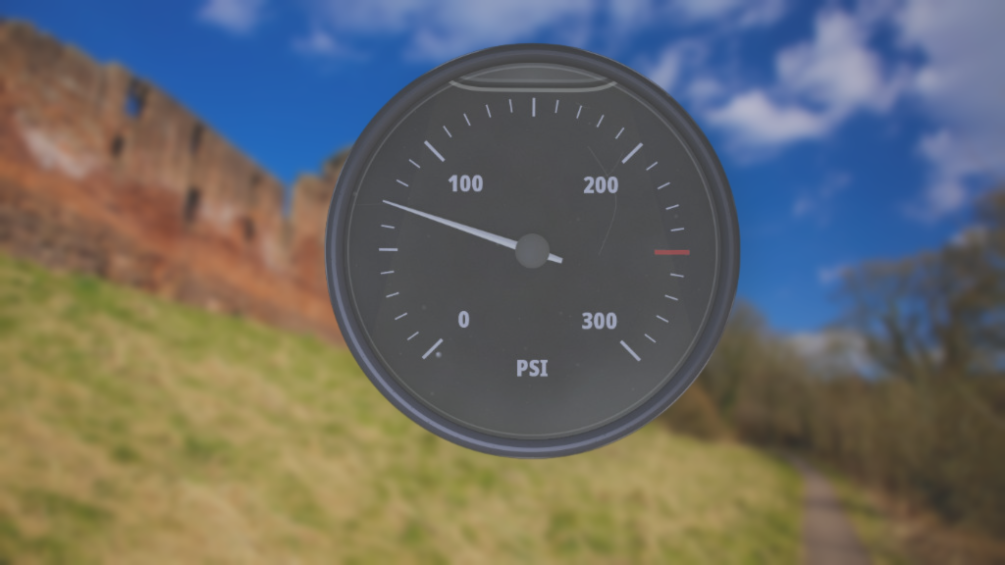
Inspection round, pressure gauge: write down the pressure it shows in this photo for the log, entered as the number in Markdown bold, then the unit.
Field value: **70** psi
